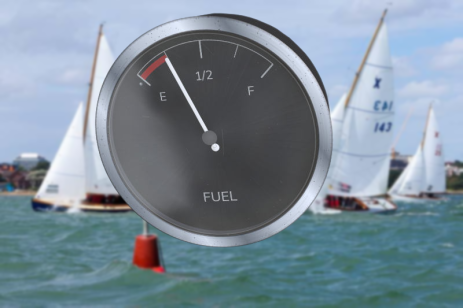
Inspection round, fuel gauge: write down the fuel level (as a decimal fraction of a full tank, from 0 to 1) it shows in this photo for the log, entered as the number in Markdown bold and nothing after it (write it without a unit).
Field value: **0.25**
